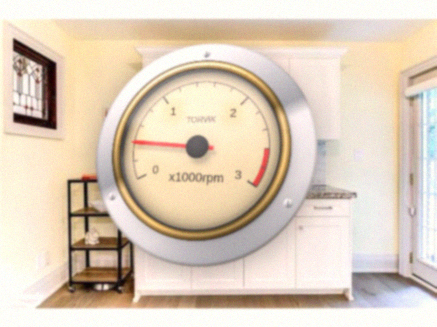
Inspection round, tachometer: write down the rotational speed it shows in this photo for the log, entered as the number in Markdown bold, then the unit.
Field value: **400** rpm
